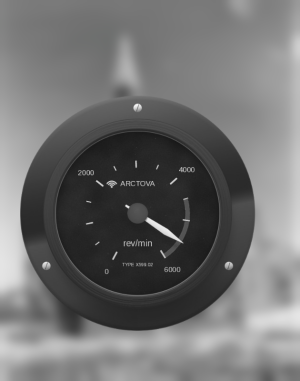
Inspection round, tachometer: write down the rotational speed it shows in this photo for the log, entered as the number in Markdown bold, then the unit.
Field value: **5500** rpm
